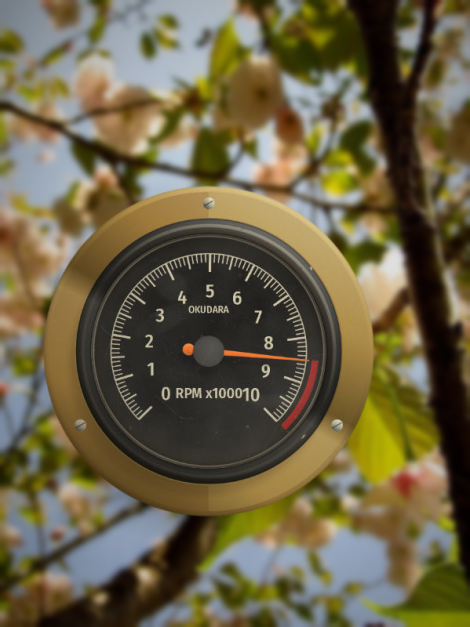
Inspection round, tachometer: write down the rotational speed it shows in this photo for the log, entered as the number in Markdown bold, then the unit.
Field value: **8500** rpm
